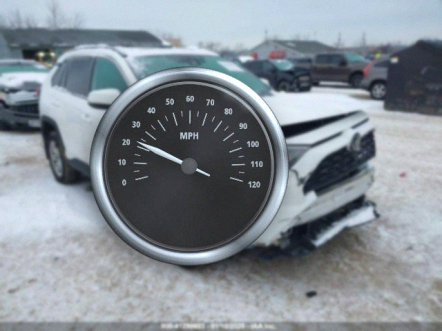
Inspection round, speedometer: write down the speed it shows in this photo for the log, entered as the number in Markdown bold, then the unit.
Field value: **22.5** mph
